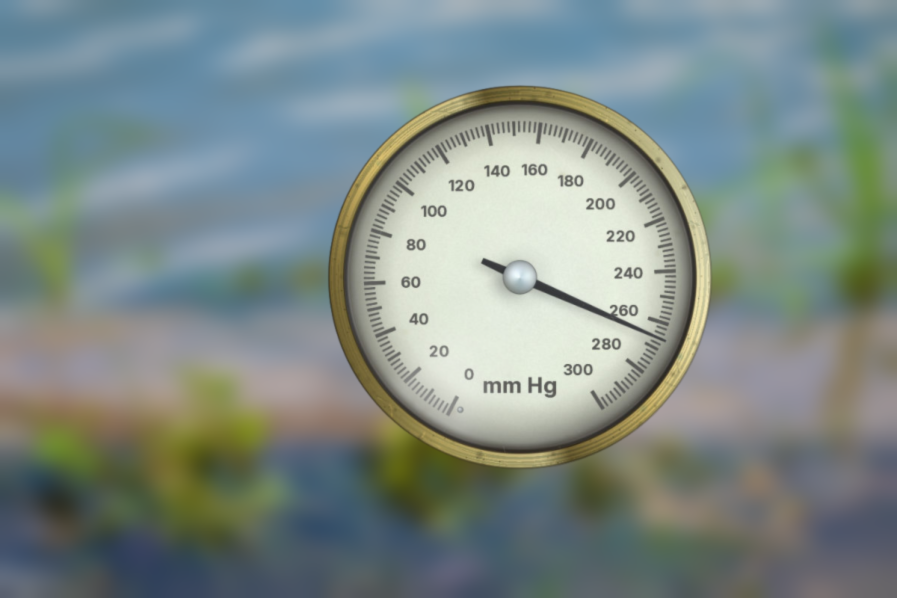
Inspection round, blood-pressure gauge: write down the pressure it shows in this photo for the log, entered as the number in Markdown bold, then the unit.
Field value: **266** mmHg
